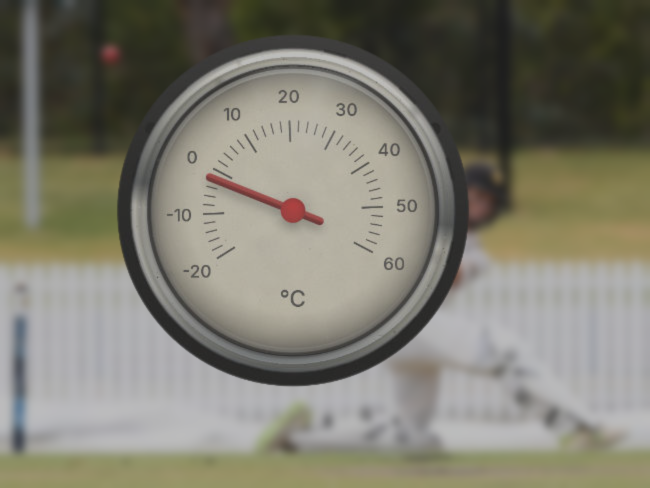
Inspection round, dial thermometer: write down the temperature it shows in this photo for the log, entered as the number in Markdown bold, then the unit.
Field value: **-2** °C
